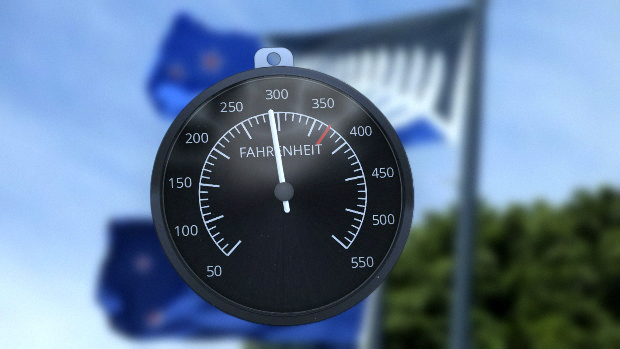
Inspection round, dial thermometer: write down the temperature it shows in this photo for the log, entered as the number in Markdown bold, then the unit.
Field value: **290** °F
